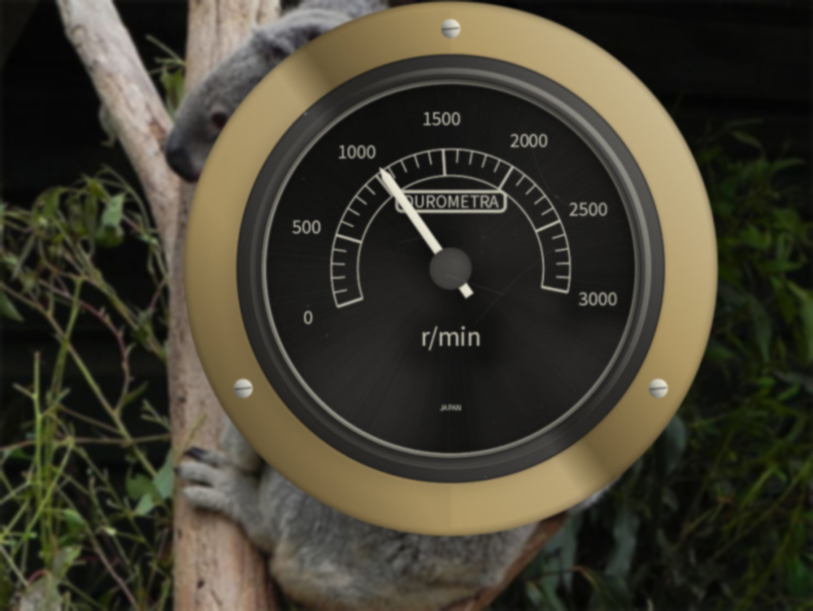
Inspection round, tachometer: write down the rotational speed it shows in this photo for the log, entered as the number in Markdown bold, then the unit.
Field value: **1050** rpm
